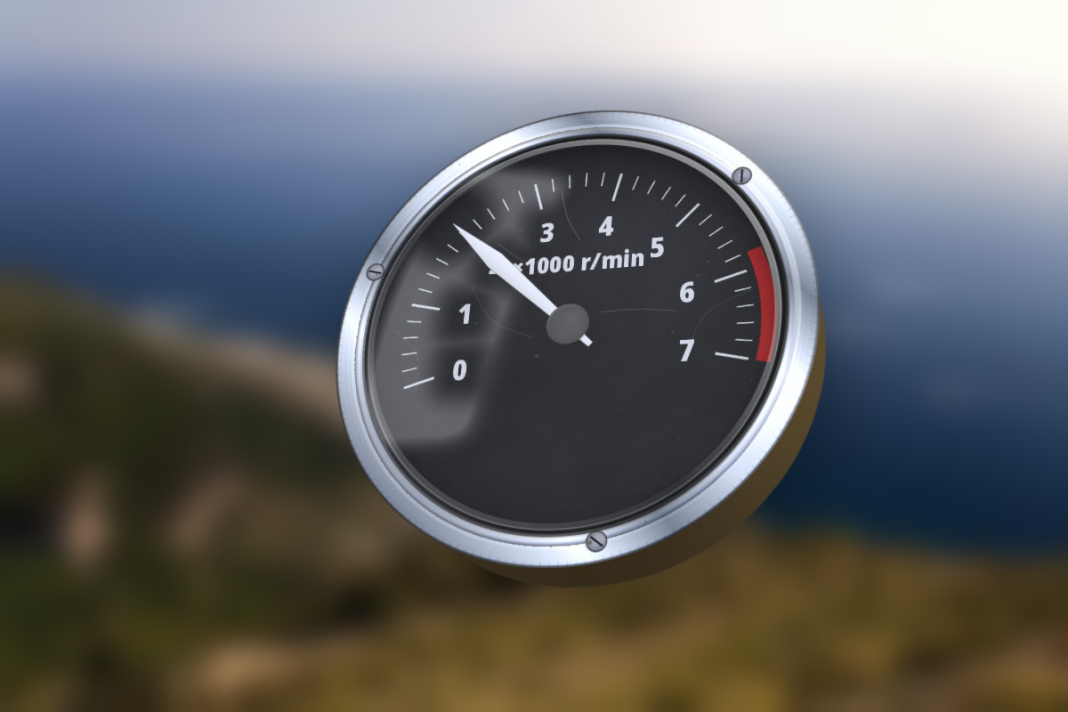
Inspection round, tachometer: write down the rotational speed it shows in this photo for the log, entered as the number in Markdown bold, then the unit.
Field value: **2000** rpm
